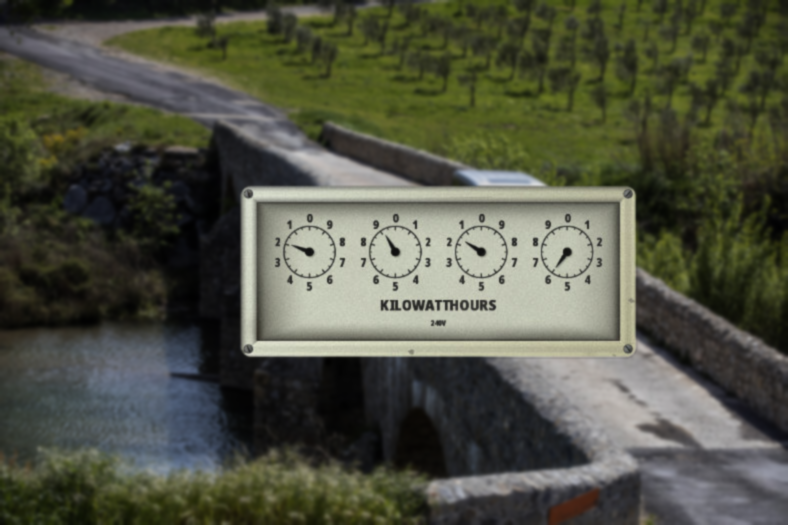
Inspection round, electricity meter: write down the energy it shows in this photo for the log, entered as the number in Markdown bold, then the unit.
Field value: **1916** kWh
